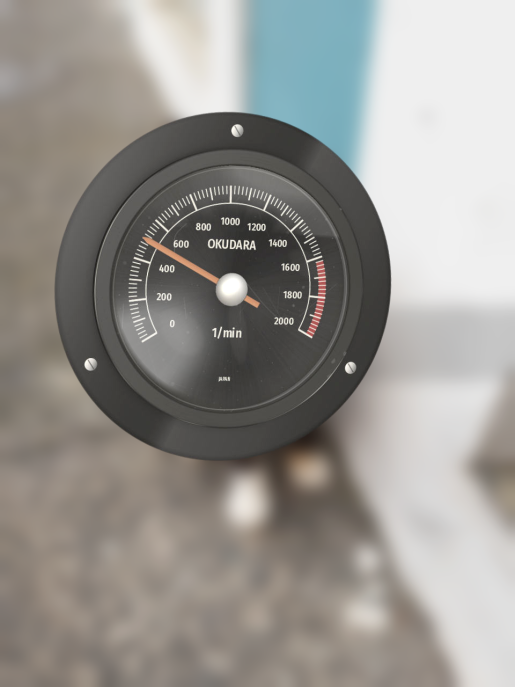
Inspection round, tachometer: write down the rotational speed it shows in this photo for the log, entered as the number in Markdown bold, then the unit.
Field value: **500** rpm
